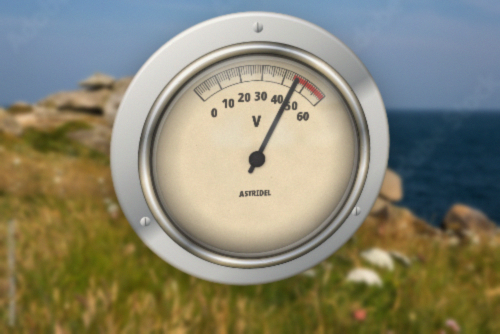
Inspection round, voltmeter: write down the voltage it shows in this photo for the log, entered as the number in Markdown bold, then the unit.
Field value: **45** V
